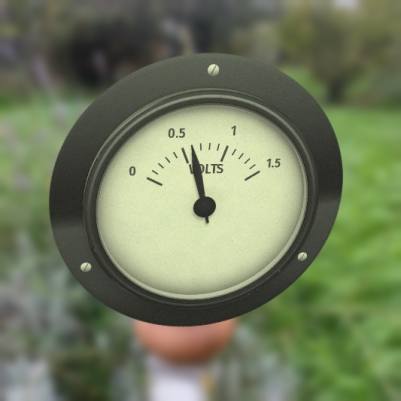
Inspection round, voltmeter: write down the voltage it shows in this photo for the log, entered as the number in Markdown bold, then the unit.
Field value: **0.6** V
